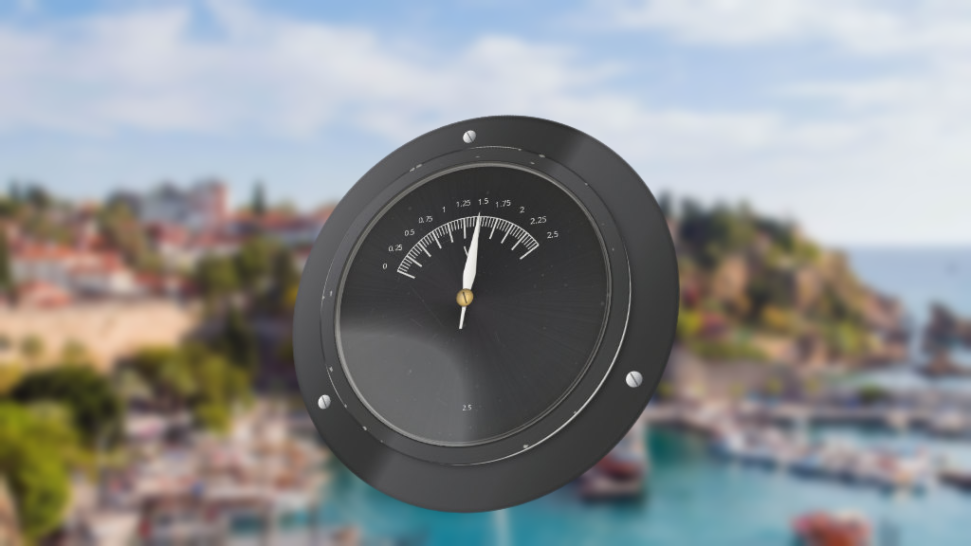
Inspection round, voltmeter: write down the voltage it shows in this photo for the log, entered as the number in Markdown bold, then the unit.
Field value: **1.5** V
